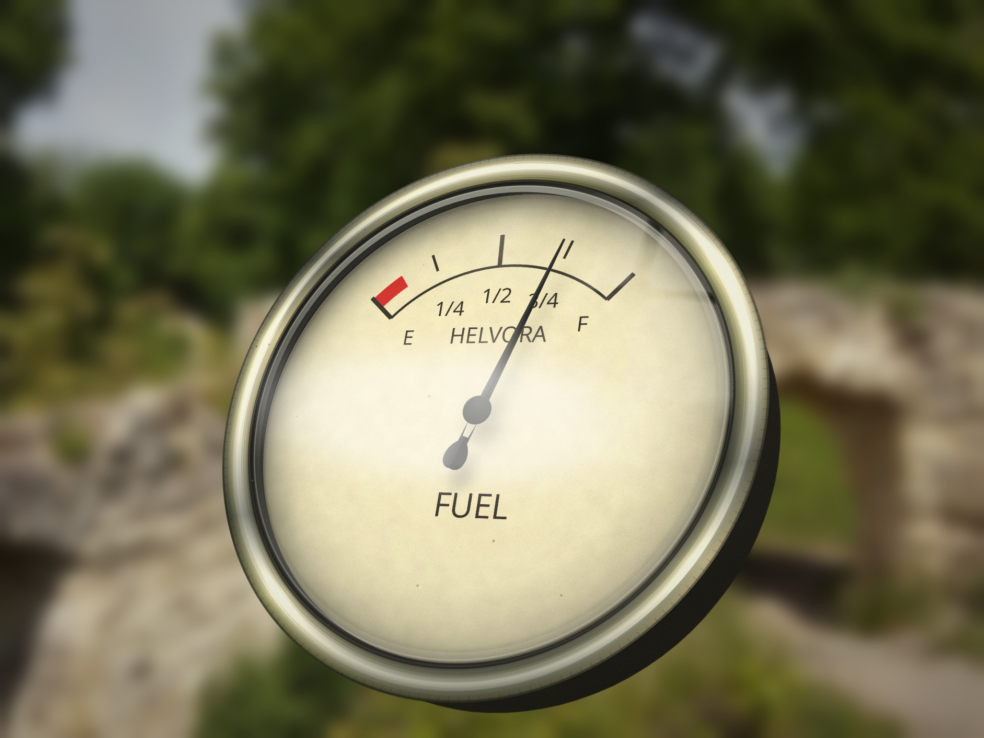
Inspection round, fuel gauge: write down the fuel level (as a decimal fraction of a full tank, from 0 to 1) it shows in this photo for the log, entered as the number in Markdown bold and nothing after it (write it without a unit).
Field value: **0.75**
